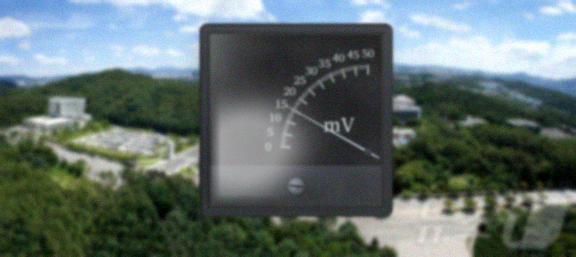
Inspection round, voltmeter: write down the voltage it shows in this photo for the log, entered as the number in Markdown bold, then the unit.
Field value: **15** mV
